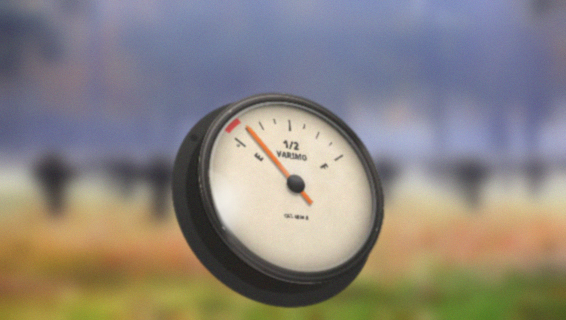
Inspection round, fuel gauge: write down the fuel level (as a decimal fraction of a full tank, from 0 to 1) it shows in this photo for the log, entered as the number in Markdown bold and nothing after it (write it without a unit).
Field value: **0.125**
